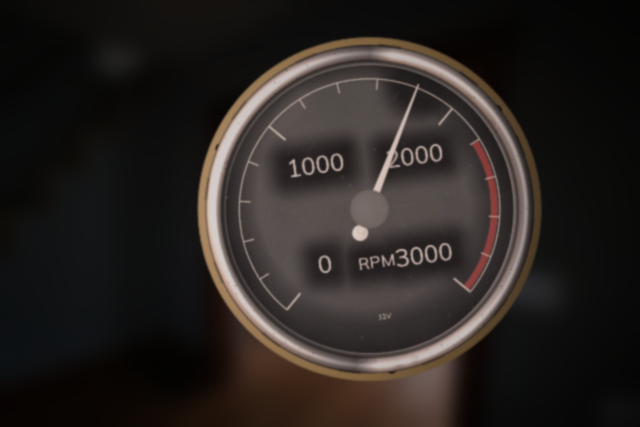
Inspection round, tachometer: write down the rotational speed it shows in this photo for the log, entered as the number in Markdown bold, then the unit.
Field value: **1800** rpm
